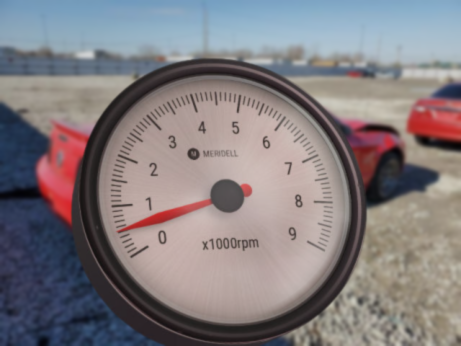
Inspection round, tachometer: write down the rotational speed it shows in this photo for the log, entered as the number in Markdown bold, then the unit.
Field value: **500** rpm
